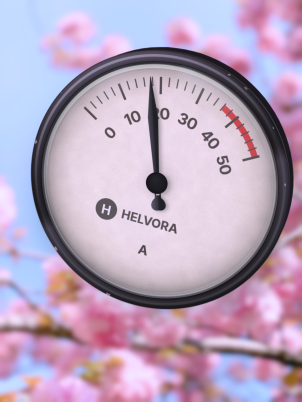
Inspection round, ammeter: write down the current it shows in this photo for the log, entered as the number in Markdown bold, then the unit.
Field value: **18** A
